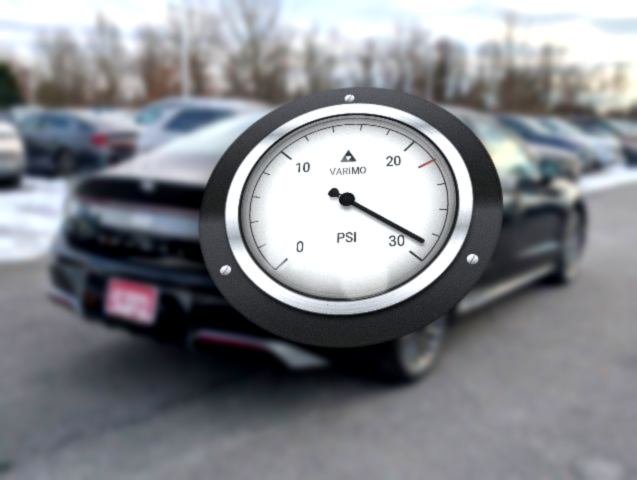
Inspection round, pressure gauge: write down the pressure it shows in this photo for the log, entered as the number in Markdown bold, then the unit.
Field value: **29** psi
